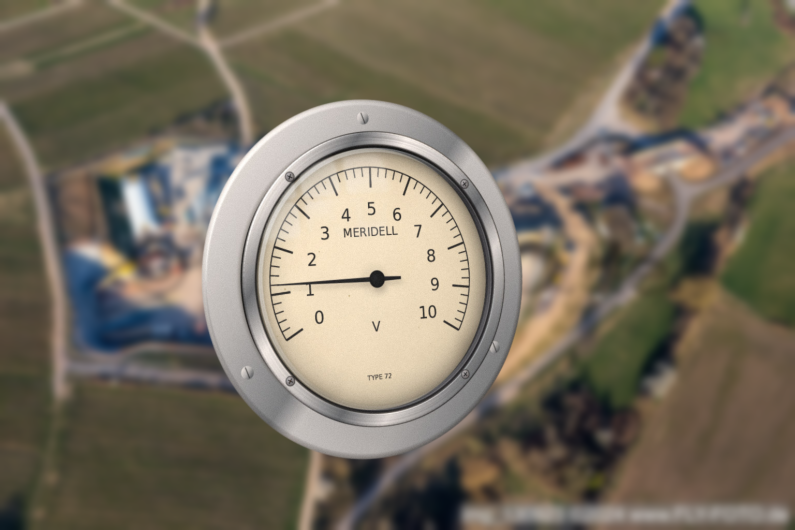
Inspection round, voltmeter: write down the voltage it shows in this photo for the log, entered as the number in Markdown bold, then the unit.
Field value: **1.2** V
